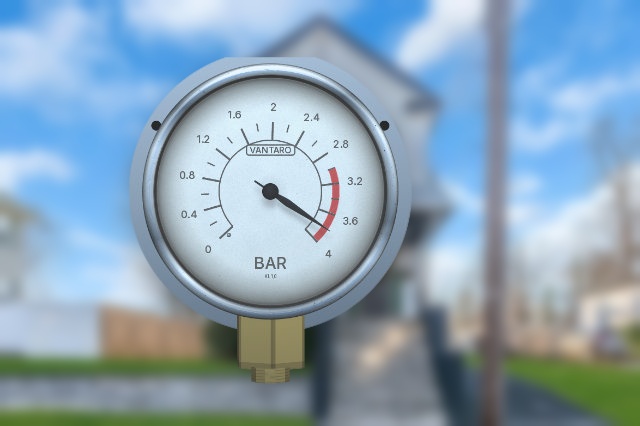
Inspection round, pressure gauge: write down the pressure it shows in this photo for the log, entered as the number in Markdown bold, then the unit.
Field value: **3.8** bar
